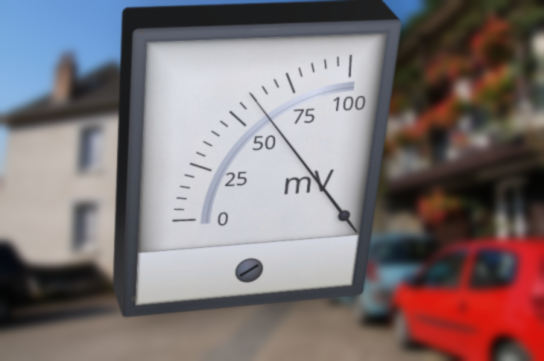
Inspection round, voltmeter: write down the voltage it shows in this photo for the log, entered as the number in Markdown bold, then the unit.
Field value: **60** mV
